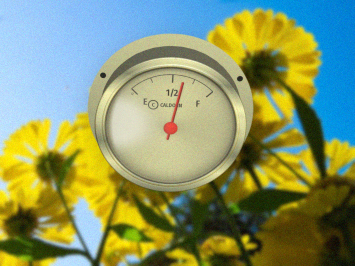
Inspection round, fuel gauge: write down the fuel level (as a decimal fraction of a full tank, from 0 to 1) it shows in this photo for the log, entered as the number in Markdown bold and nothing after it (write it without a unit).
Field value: **0.625**
